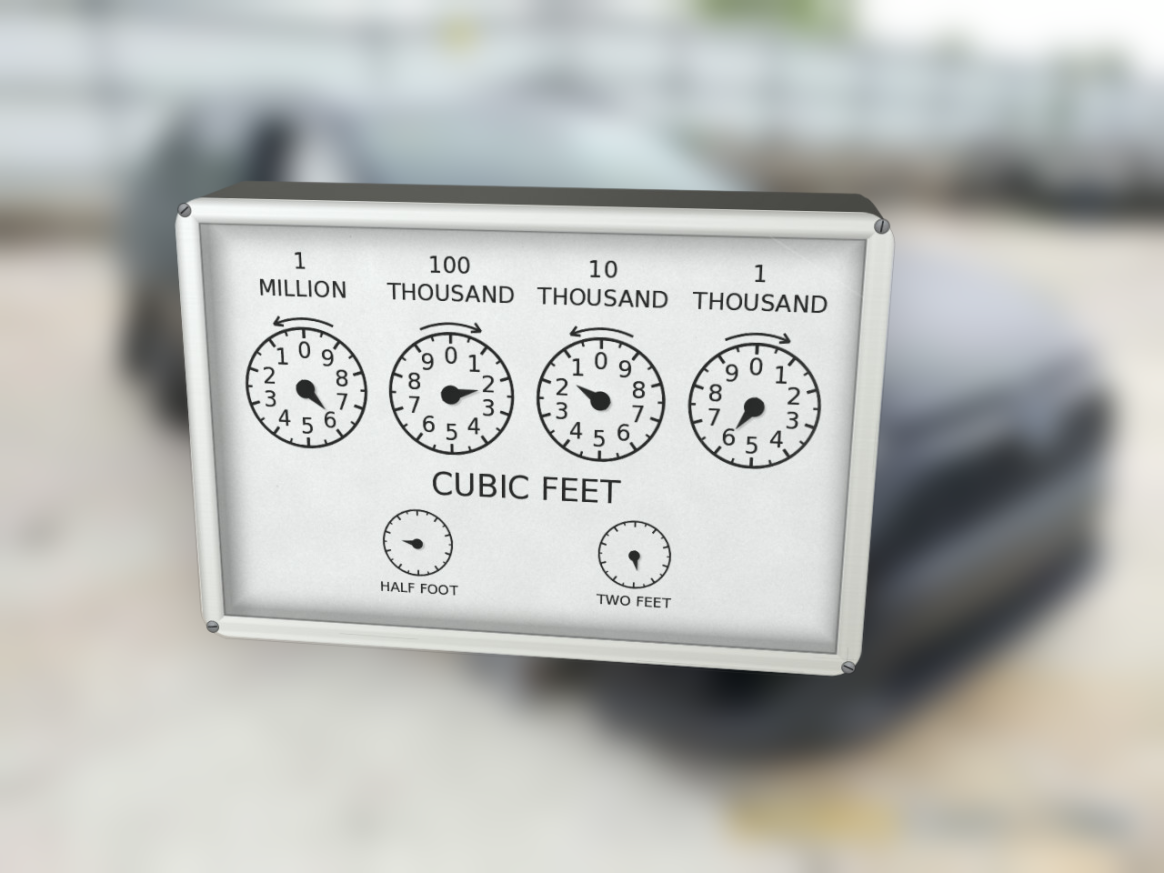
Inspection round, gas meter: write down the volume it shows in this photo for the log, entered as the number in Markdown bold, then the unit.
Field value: **621600** ft³
